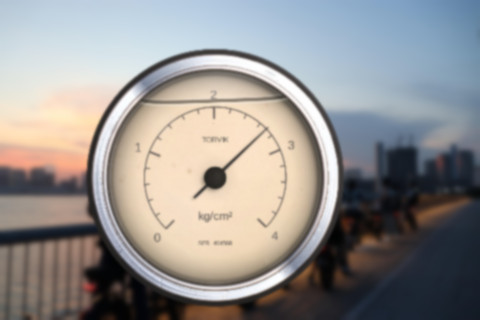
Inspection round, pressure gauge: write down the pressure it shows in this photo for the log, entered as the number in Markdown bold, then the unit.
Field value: **2.7** kg/cm²
